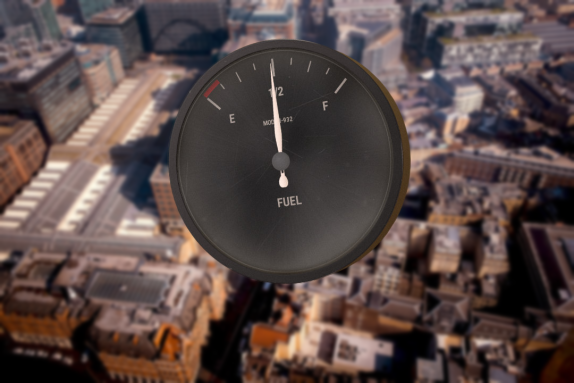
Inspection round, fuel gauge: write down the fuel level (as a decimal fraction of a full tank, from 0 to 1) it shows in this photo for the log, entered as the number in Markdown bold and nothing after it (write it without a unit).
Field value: **0.5**
